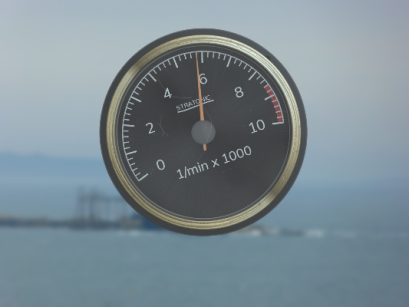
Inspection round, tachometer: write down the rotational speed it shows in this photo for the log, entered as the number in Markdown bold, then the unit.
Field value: **5800** rpm
